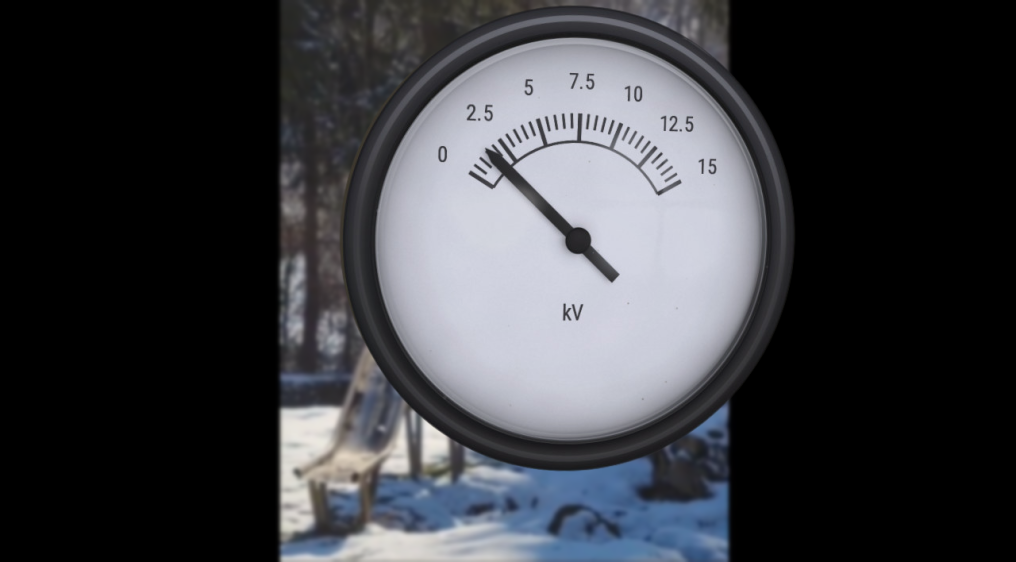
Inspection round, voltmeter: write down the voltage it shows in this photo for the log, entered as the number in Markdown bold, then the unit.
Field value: **1.5** kV
